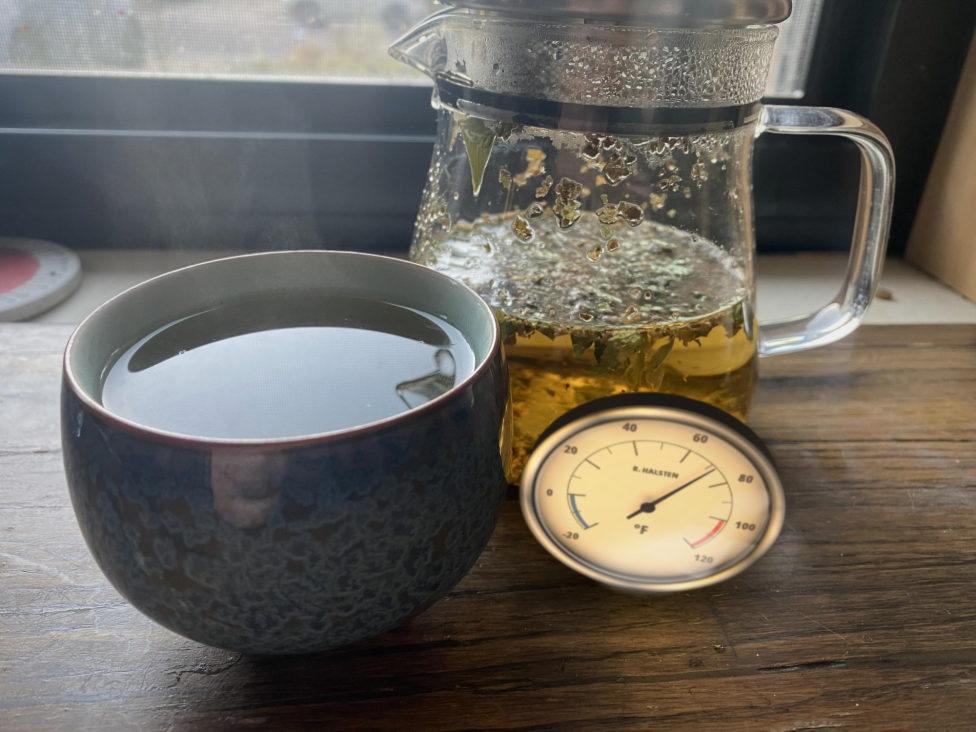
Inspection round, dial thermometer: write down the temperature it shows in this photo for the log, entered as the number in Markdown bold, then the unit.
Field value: **70** °F
